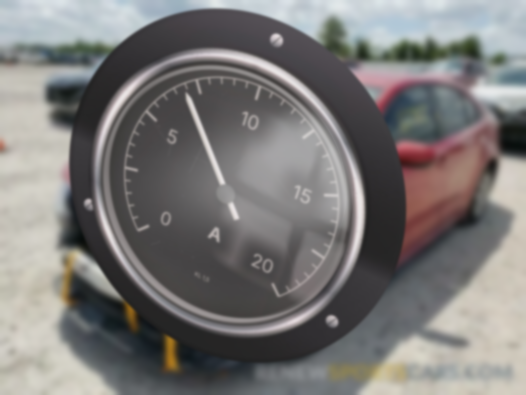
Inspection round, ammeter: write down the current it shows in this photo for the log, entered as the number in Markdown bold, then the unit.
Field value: **7** A
